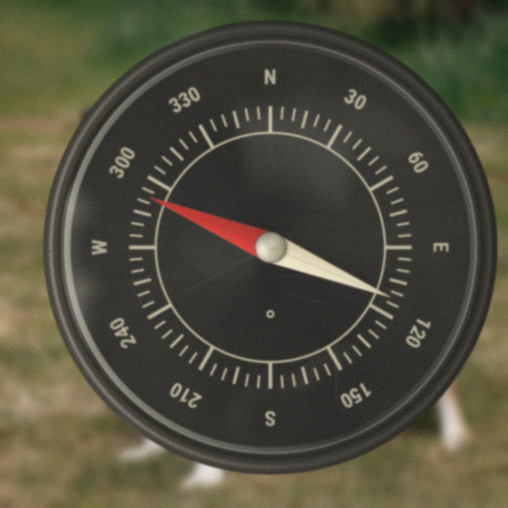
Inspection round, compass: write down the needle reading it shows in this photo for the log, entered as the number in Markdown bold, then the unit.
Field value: **292.5** °
